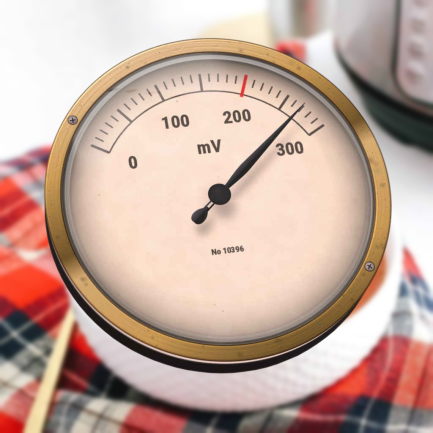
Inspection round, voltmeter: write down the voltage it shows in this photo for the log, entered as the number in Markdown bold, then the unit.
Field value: **270** mV
